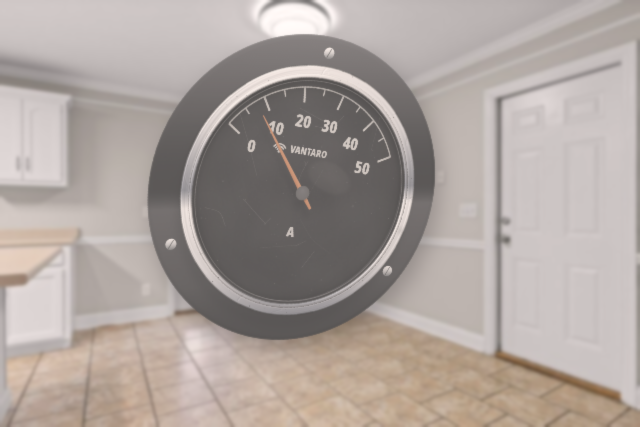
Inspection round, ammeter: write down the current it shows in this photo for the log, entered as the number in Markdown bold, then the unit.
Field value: **7.5** A
